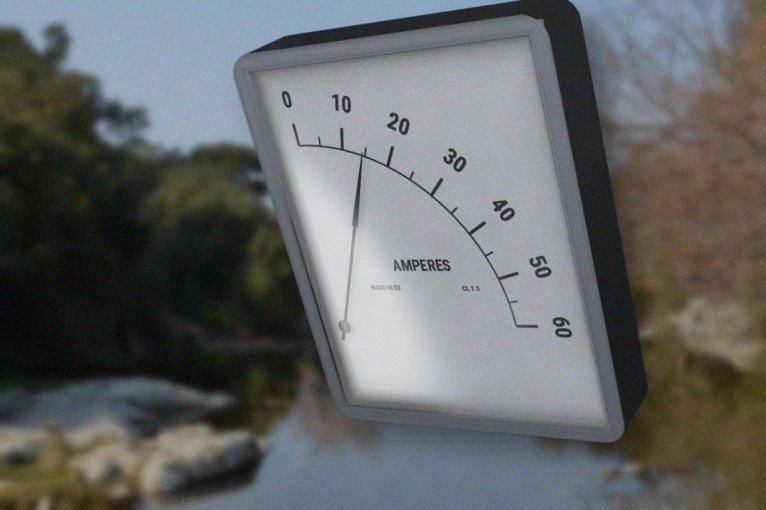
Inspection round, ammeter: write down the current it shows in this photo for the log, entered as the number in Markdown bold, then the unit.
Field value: **15** A
